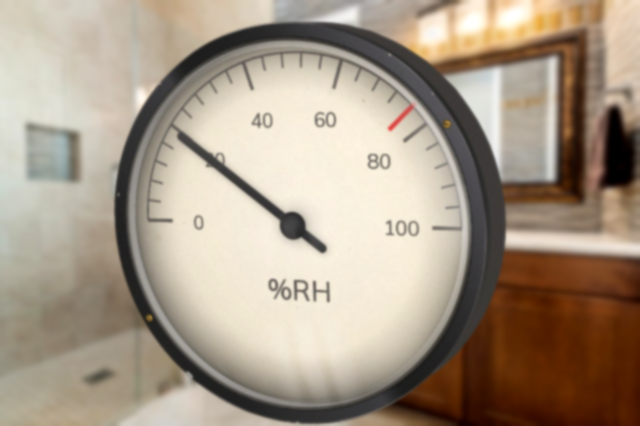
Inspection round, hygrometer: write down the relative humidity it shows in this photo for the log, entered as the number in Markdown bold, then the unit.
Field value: **20** %
